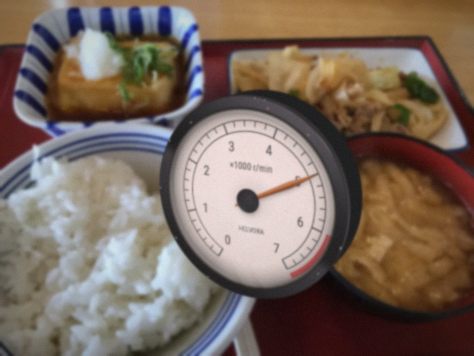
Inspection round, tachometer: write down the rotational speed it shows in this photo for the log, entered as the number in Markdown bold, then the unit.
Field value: **5000** rpm
